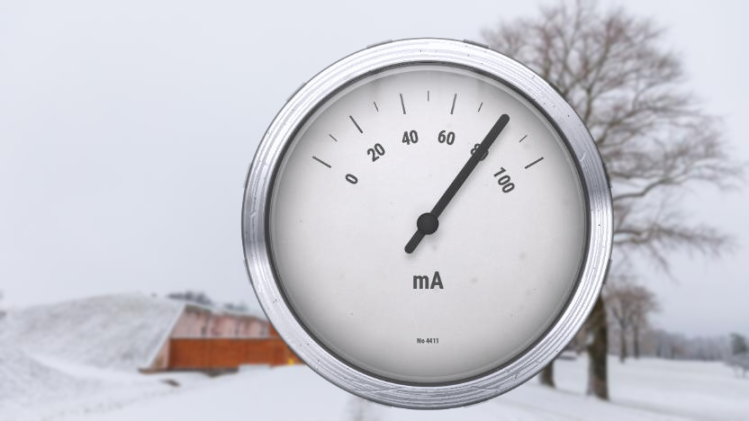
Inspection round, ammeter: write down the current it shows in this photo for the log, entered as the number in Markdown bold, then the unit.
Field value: **80** mA
